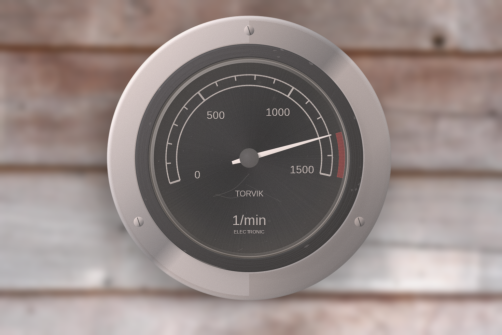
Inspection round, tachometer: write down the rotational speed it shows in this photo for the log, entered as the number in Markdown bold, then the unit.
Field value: **1300** rpm
